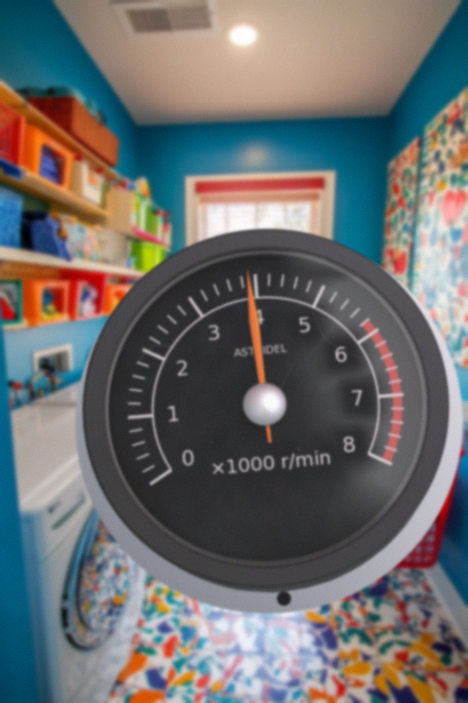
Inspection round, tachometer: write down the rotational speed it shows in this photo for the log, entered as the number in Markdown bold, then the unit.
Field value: **3900** rpm
